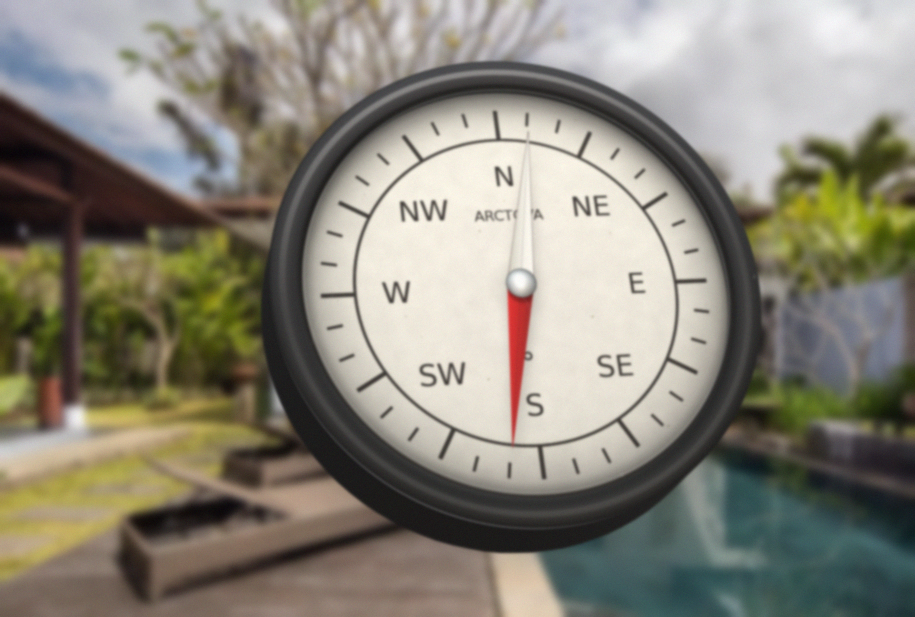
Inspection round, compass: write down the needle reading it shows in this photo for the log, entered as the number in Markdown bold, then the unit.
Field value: **190** °
